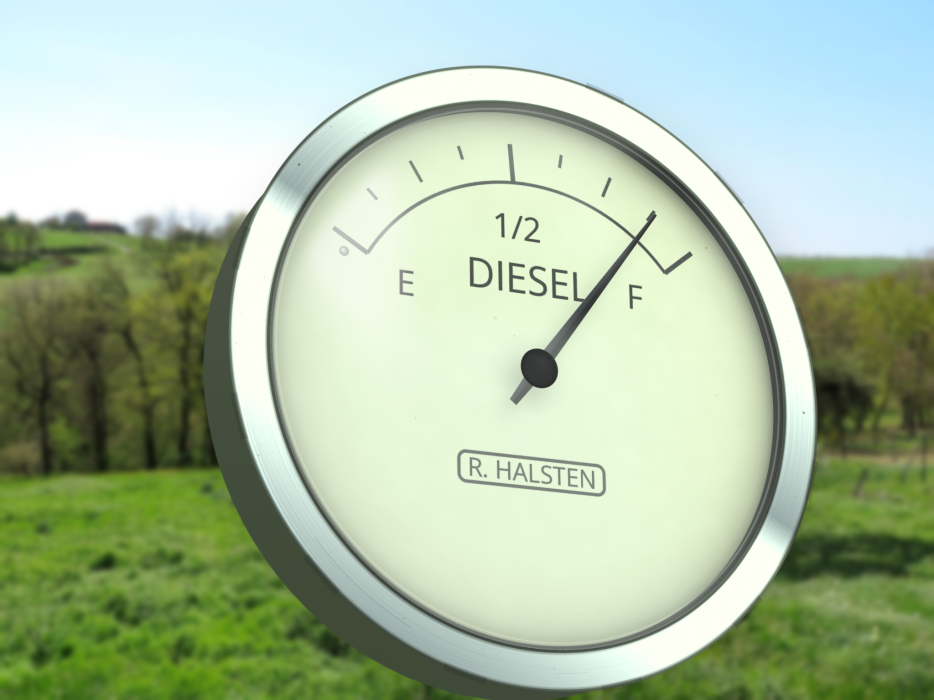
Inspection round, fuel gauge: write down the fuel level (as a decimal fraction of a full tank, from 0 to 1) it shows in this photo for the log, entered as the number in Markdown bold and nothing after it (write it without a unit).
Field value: **0.875**
